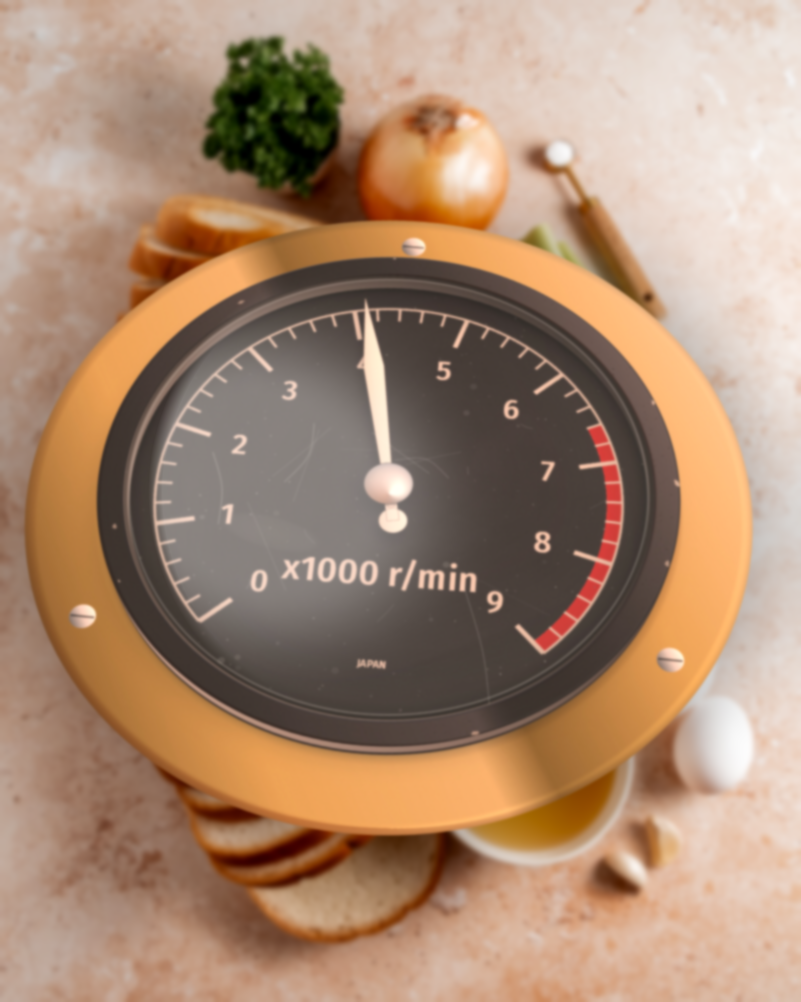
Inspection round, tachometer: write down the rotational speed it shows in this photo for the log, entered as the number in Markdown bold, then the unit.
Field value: **4100** rpm
